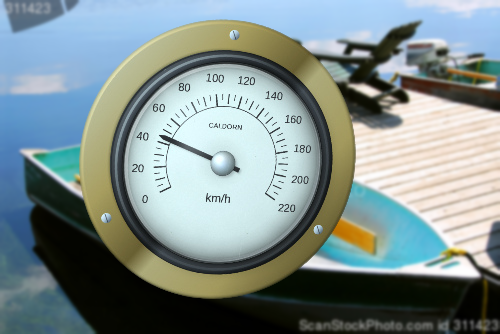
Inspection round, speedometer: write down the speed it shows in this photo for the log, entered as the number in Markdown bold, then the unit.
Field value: **45** km/h
